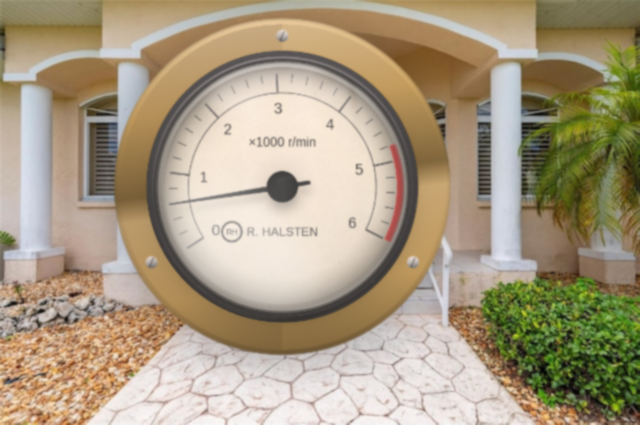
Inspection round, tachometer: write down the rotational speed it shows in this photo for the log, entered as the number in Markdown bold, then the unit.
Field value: **600** rpm
